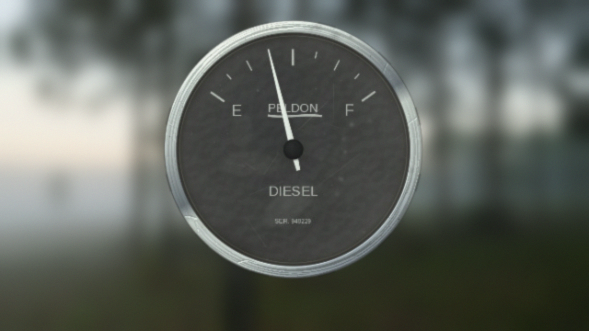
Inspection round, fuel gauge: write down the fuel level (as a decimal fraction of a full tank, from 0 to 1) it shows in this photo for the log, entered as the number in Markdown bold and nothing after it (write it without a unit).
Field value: **0.375**
